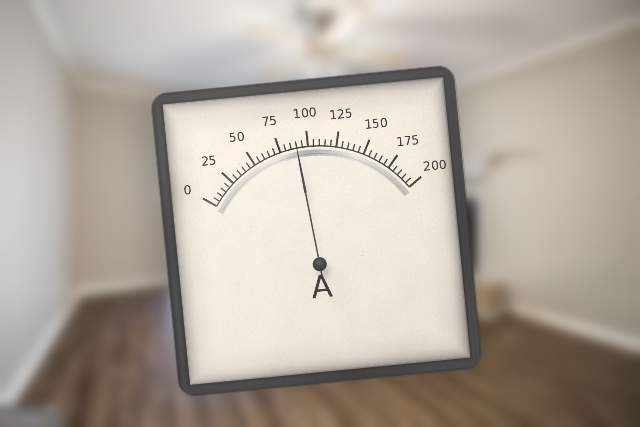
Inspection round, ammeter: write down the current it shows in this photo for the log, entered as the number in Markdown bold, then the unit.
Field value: **90** A
